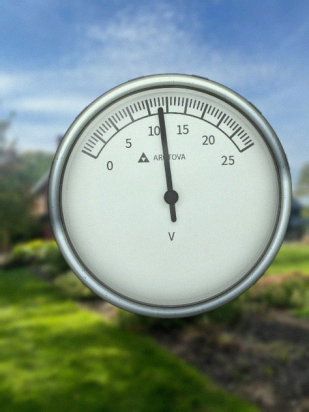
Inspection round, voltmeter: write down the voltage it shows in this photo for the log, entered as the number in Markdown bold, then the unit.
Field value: **11.5** V
